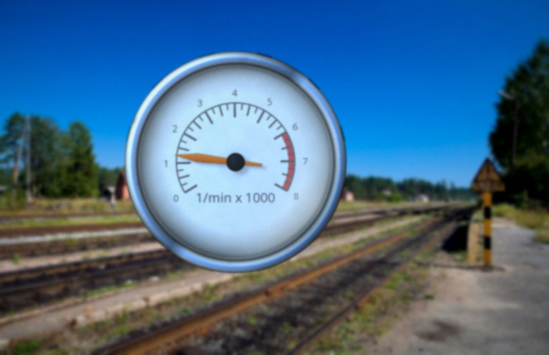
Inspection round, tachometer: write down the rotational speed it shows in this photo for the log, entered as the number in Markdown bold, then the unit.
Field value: **1250** rpm
